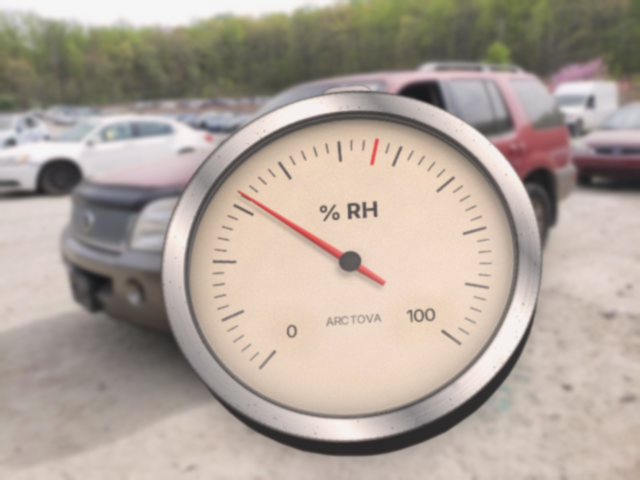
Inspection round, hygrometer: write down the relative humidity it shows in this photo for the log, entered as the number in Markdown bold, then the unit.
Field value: **32** %
